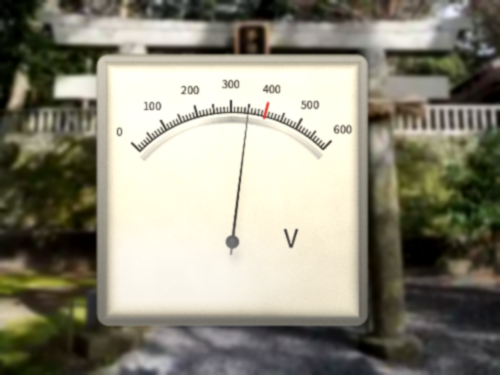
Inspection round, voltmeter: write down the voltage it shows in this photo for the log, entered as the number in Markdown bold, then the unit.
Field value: **350** V
